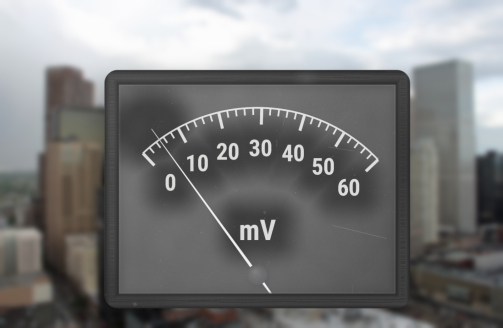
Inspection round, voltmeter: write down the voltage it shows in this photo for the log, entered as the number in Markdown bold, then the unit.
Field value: **5** mV
